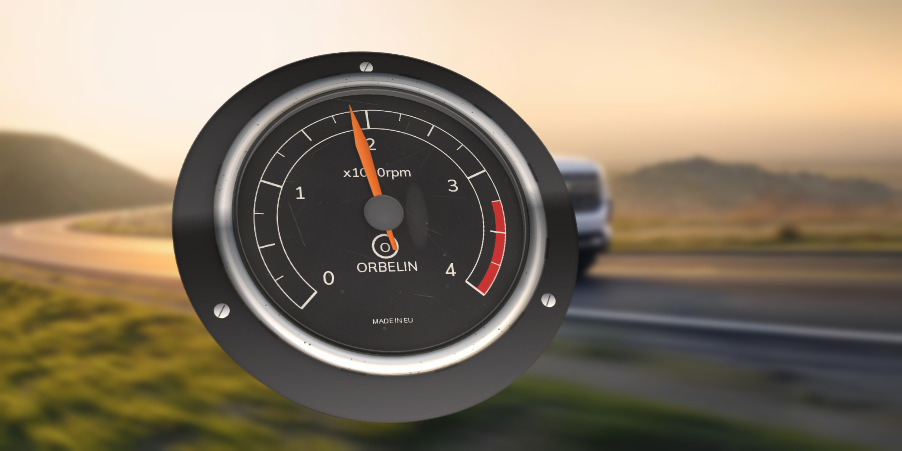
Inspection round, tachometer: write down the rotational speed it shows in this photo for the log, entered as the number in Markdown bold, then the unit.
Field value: **1875** rpm
